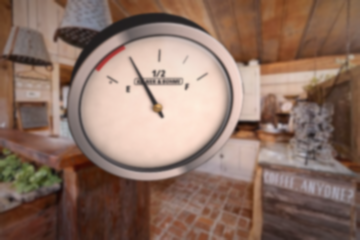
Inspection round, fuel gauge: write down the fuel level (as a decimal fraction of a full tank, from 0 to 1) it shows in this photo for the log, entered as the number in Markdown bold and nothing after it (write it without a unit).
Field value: **0.25**
